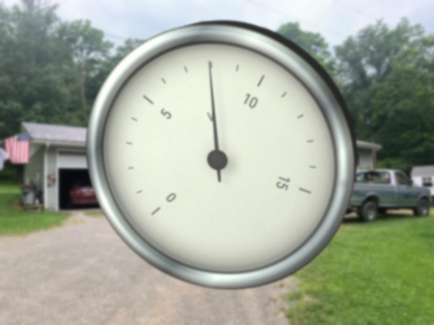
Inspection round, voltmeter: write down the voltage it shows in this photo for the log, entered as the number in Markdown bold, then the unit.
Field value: **8** V
